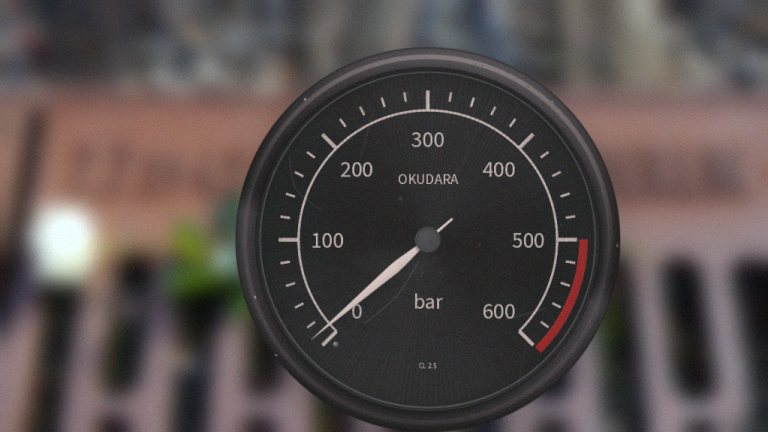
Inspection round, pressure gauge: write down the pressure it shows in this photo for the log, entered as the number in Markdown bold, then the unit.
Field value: **10** bar
